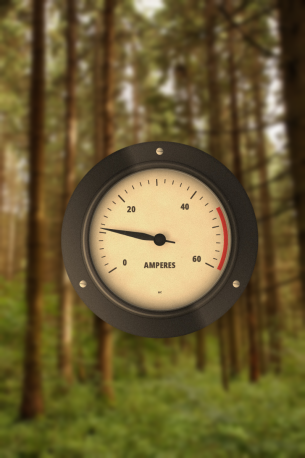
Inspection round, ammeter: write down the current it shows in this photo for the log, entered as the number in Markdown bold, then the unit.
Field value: **11** A
